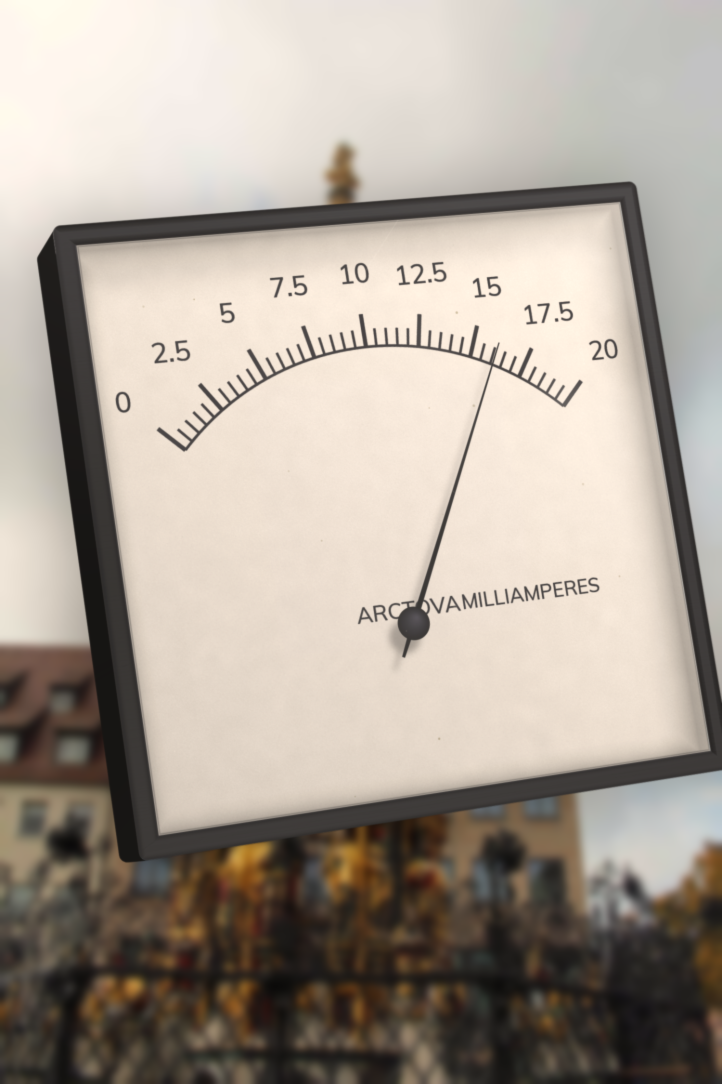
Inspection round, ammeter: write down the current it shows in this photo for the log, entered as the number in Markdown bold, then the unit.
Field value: **16** mA
